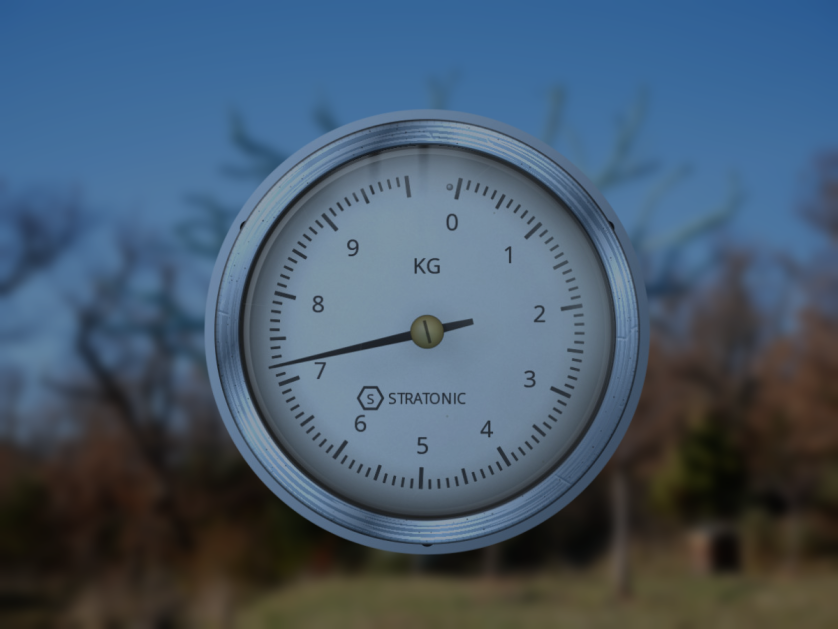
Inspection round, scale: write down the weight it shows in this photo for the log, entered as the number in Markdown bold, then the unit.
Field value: **7.2** kg
